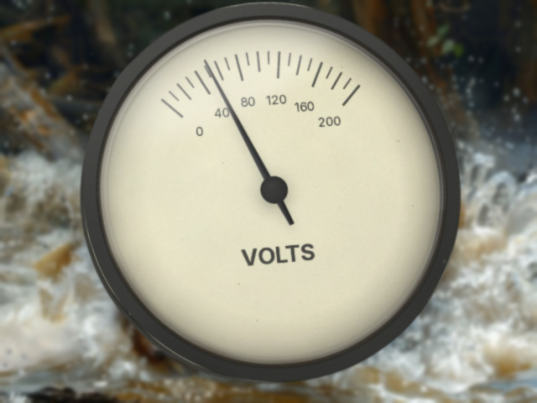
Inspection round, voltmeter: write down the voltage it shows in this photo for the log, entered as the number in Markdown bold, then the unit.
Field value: **50** V
